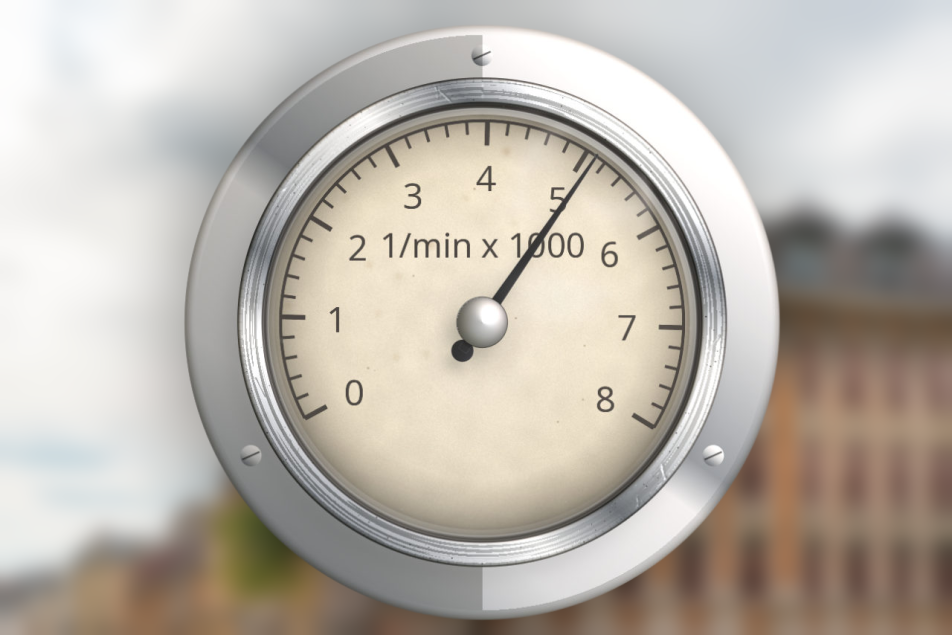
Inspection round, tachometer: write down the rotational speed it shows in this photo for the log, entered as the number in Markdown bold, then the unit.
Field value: **5100** rpm
